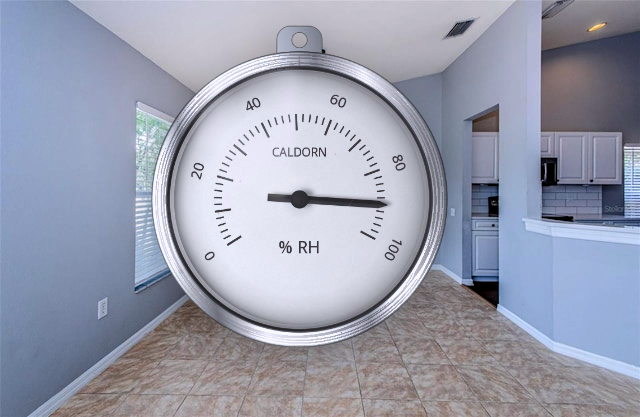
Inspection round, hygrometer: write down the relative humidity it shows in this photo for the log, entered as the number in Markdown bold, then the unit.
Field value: **90** %
